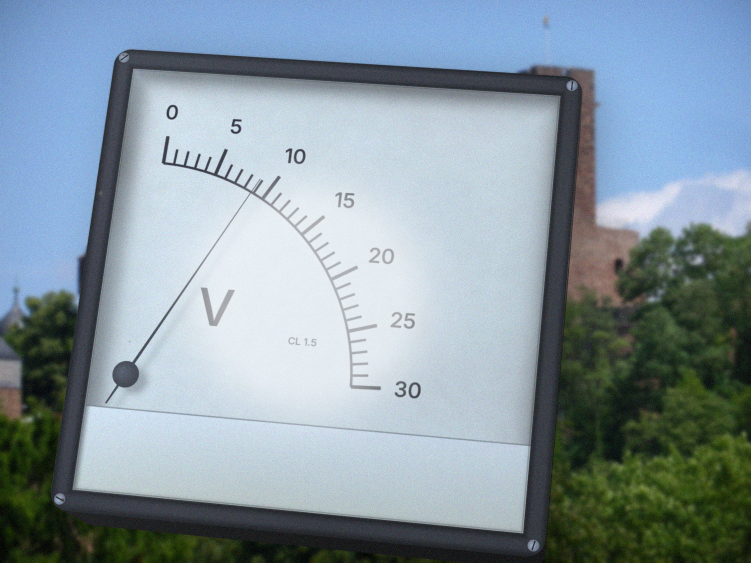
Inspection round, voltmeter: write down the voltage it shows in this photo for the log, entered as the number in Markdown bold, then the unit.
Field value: **9** V
